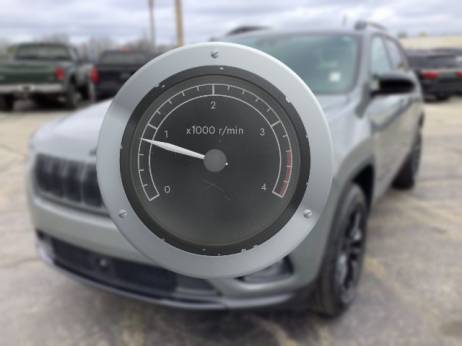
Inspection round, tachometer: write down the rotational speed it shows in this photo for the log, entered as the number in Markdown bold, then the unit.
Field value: **800** rpm
